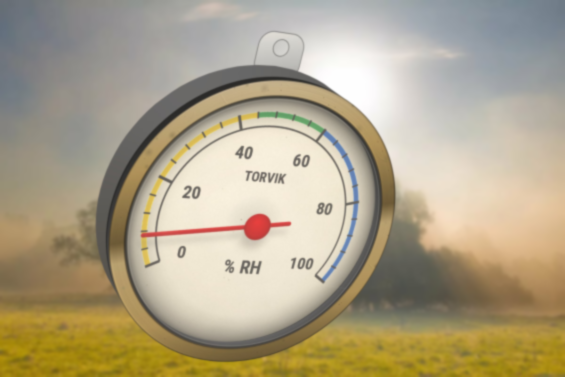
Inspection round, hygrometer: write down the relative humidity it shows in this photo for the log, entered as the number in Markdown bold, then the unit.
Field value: **8** %
